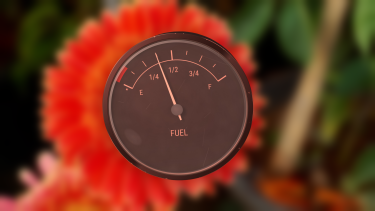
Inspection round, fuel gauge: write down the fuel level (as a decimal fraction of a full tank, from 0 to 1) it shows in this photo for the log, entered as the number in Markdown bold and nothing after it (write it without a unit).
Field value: **0.375**
